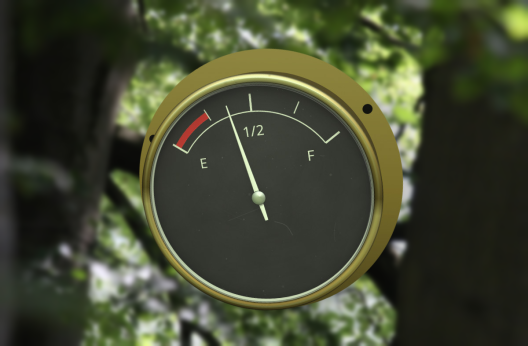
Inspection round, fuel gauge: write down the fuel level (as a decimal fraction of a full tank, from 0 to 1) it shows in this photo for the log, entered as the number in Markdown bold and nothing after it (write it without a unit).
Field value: **0.375**
